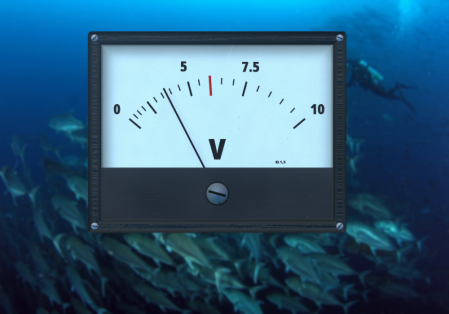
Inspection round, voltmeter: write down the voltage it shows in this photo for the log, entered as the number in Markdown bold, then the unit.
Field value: **3.75** V
